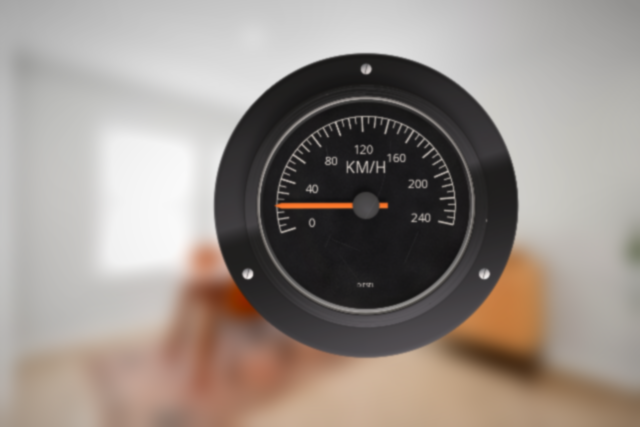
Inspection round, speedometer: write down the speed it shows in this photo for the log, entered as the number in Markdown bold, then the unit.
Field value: **20** km/h
